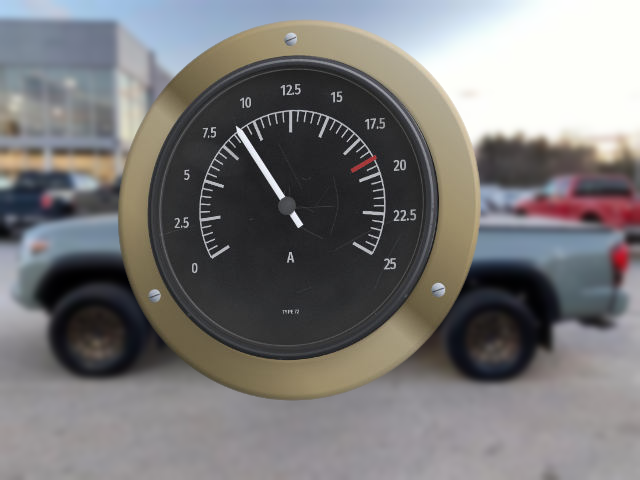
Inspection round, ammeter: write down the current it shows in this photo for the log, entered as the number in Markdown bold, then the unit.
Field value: **9** A
